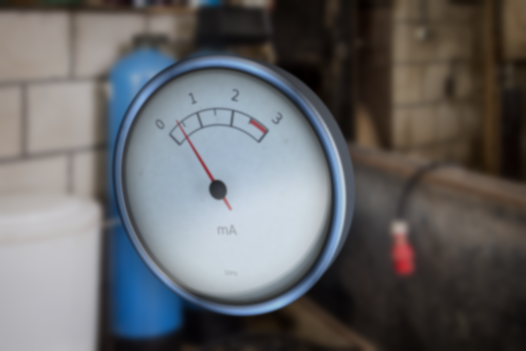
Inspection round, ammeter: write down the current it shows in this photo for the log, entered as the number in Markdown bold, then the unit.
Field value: **0.5** mA
